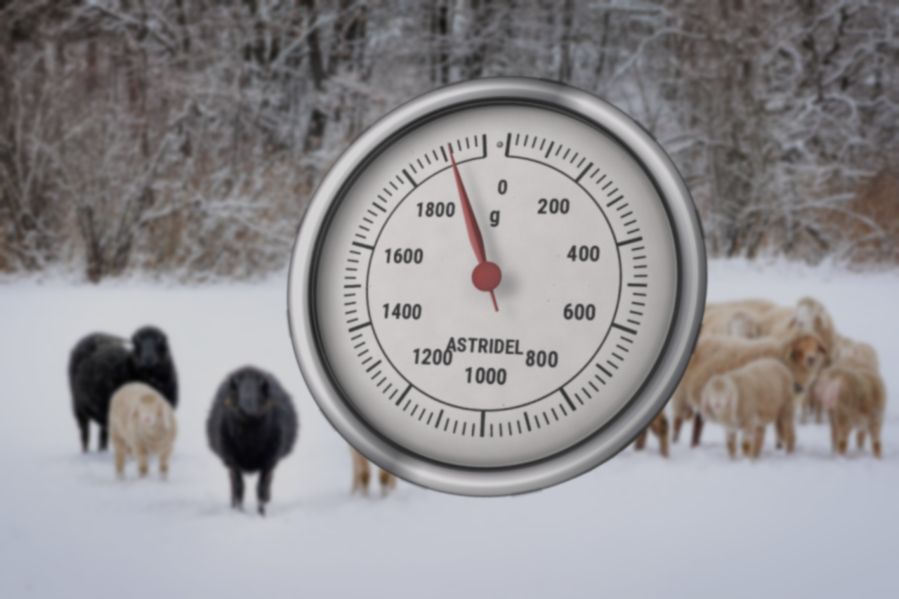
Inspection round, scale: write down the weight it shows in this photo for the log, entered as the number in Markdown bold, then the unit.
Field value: **1920** g
